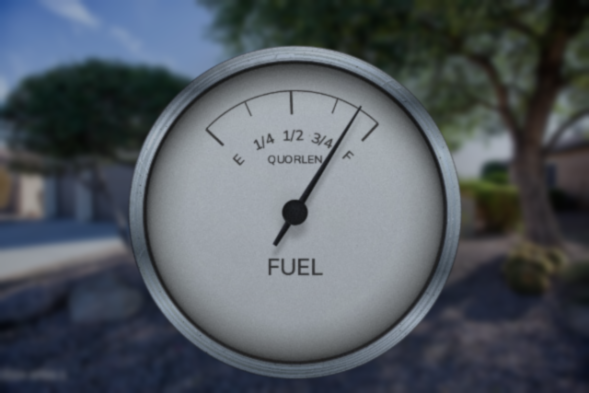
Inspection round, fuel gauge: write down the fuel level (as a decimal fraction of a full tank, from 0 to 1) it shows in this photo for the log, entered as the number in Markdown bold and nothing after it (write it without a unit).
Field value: **0.875**
